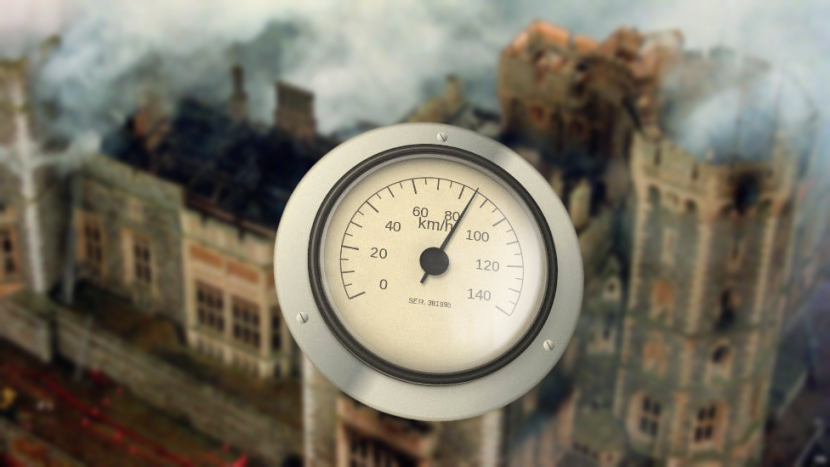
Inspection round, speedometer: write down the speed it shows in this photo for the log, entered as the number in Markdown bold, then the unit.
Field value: **85** km/h
